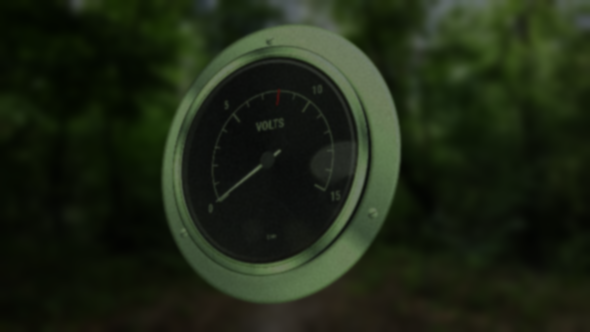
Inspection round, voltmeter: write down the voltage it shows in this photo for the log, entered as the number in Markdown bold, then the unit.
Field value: **0** V
